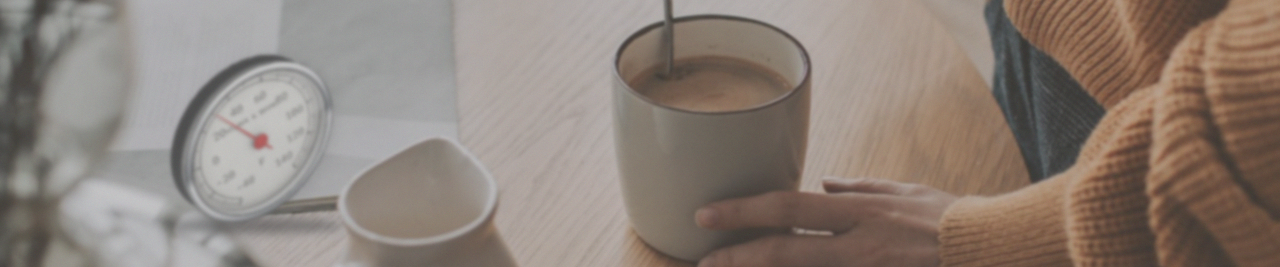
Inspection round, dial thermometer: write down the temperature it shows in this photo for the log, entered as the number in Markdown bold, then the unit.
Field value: **30** °F
